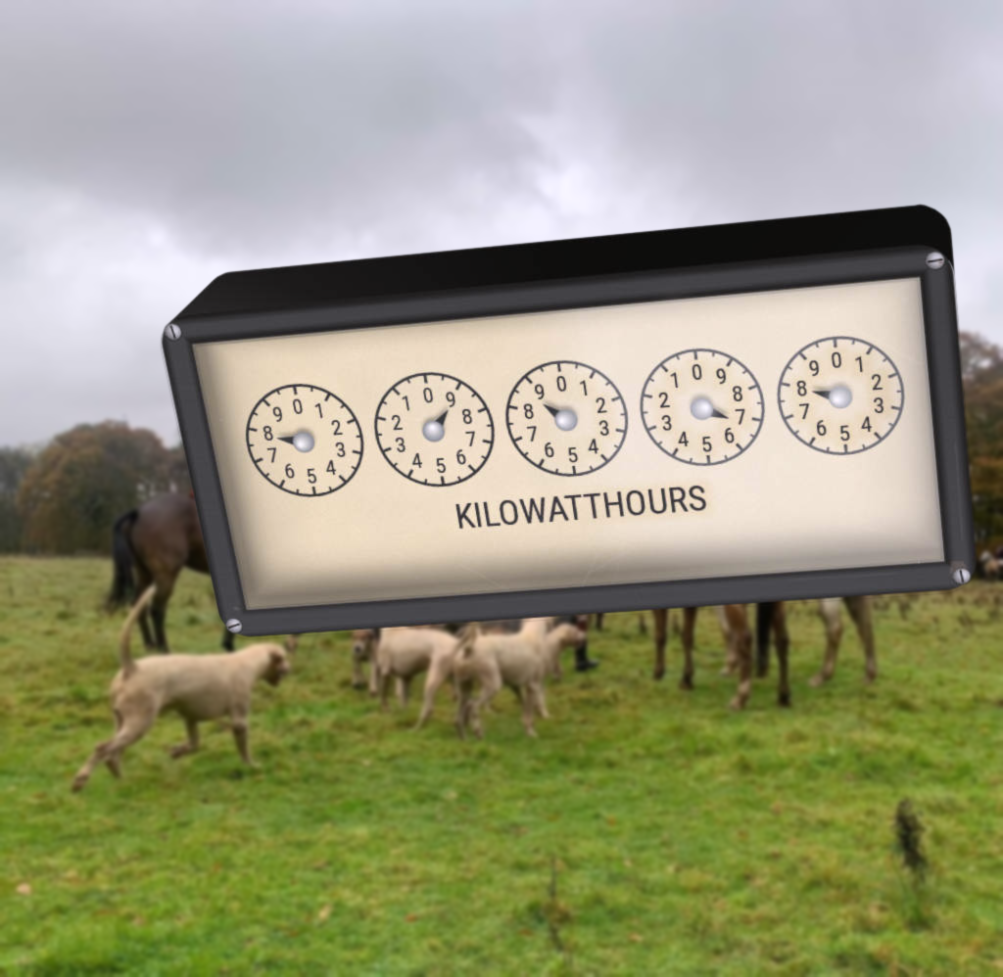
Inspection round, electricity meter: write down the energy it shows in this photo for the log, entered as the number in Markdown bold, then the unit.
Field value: **78868** kWh
